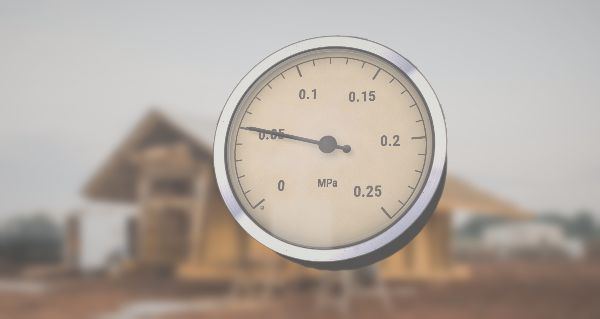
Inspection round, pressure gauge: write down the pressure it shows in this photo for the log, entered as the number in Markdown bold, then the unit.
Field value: **0.05** MPa
